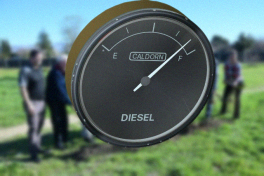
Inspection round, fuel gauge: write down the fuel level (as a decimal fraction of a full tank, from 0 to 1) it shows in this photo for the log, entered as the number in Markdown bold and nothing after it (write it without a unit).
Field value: **0.875**
